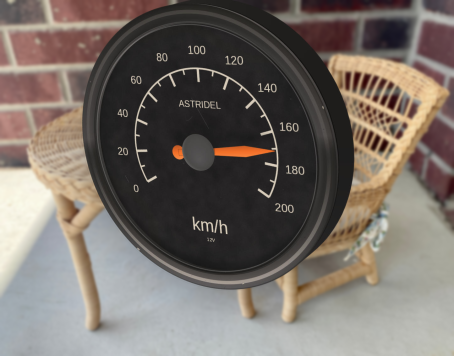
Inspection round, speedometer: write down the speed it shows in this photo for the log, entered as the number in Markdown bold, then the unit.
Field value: **170** km/h
